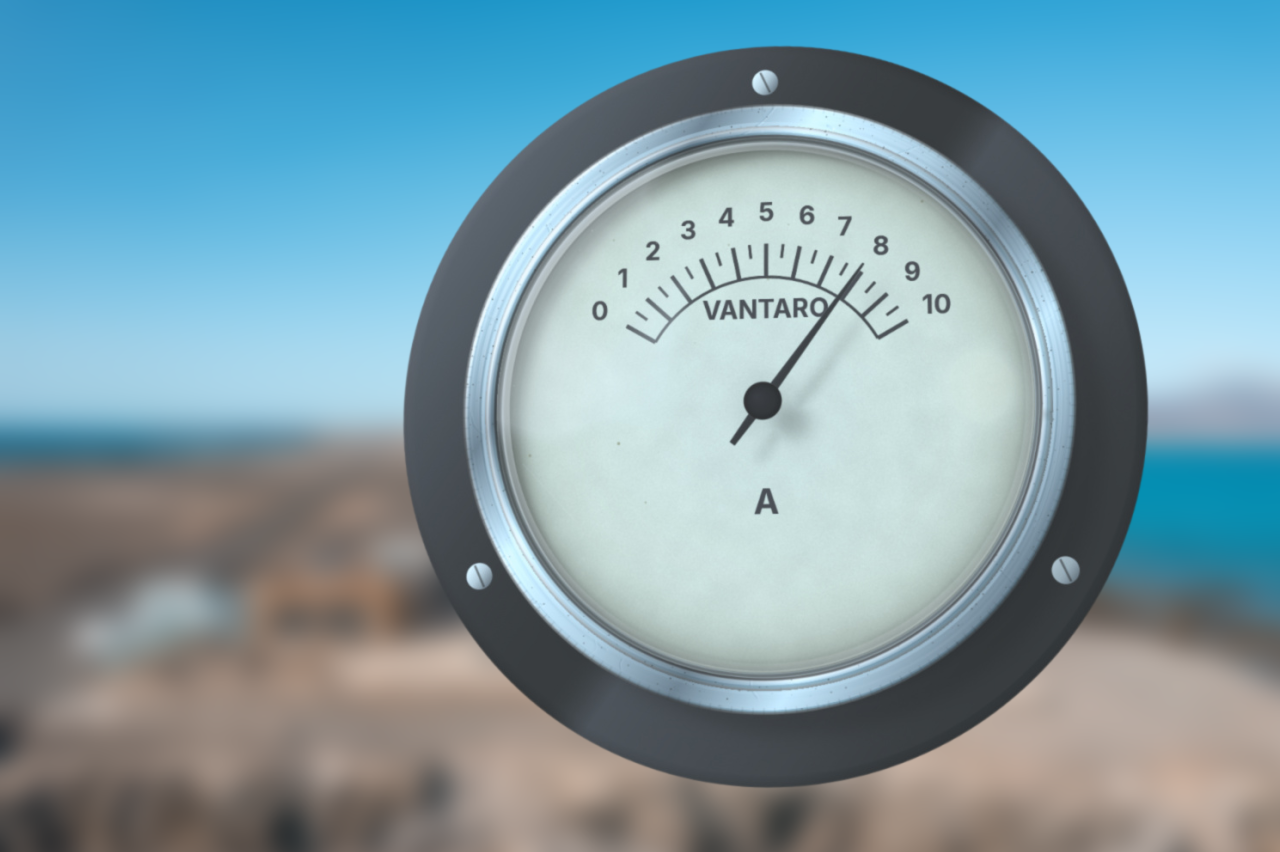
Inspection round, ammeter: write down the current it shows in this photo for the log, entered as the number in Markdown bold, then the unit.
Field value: **8** A
